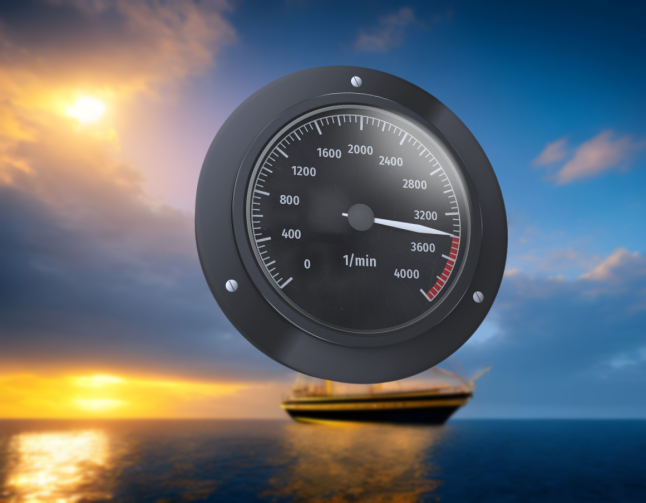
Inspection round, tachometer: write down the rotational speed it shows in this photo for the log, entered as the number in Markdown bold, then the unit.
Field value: **3400** rpm
